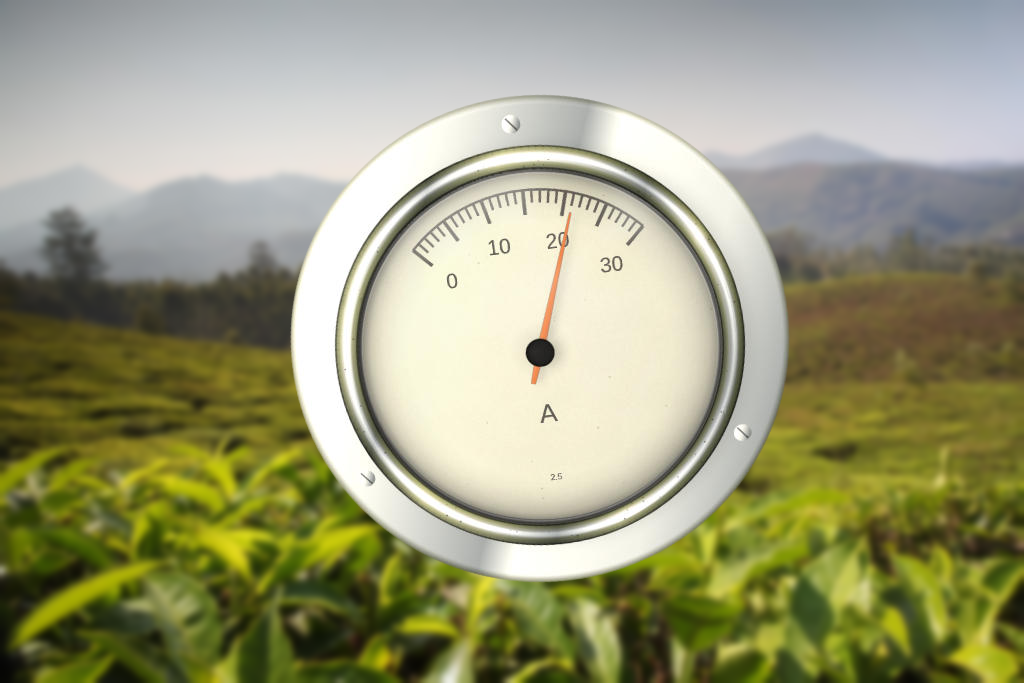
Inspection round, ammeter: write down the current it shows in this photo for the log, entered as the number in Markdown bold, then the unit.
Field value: **21** A
